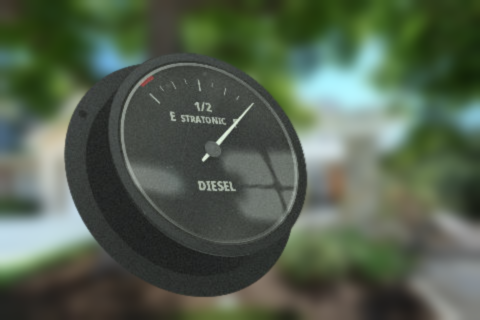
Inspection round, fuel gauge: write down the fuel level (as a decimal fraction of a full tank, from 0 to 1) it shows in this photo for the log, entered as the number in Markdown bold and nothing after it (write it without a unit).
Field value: **1**
